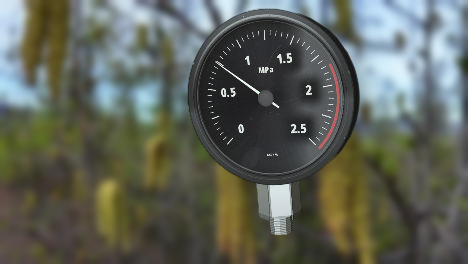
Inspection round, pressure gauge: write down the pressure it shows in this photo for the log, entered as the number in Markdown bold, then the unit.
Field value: **0.75** MPa
